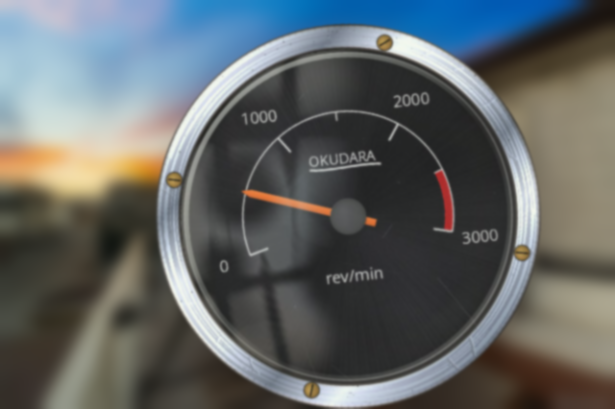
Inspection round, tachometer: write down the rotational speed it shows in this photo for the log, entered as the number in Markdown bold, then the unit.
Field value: **500** rpm
